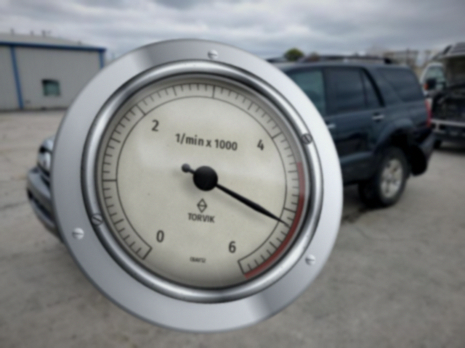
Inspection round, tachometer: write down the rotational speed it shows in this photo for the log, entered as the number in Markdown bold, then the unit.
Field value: **5200** rpm
